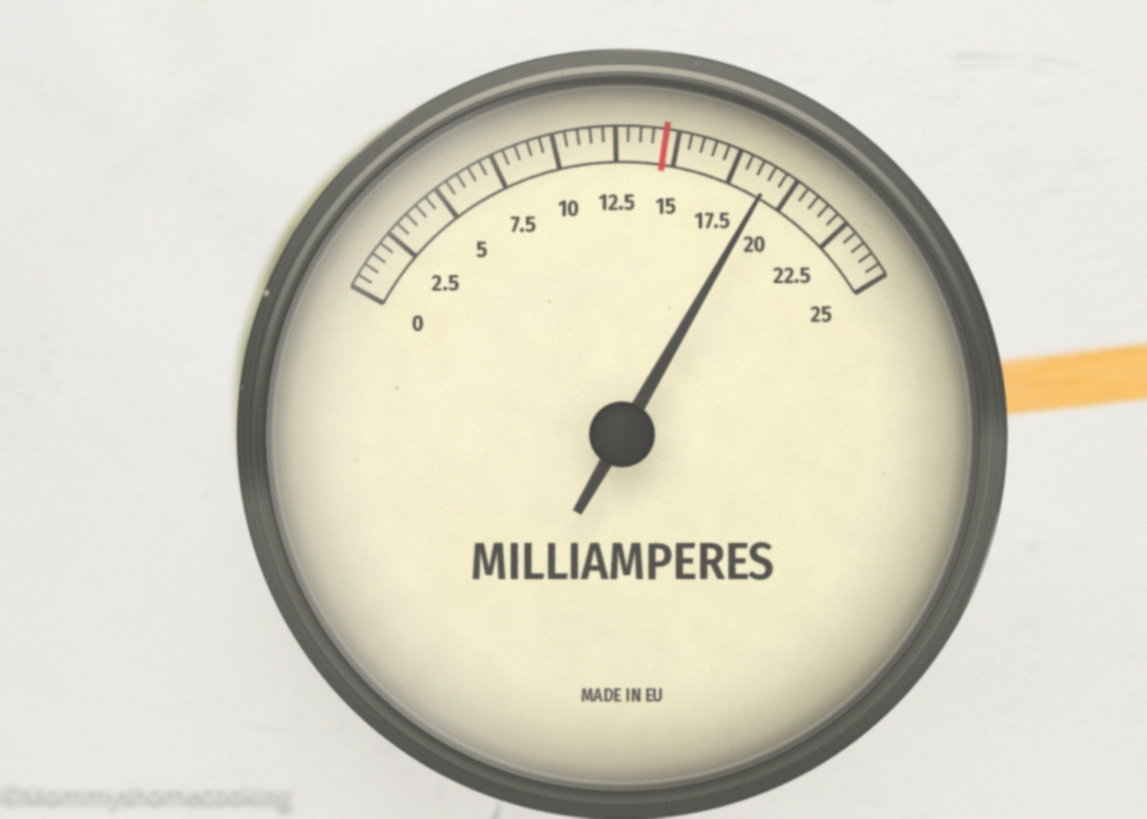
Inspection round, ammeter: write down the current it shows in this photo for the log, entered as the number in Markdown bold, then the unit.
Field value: **19** mA
